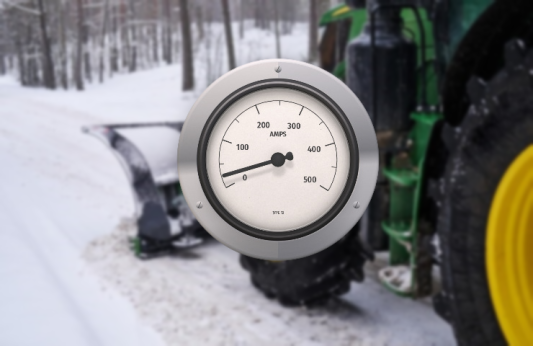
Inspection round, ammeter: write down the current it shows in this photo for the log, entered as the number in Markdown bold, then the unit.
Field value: **25** A
